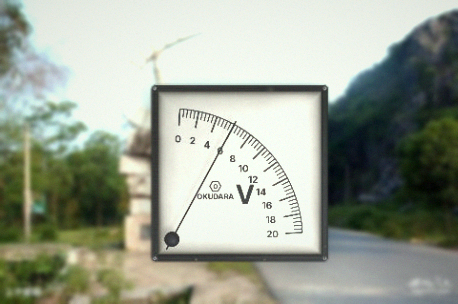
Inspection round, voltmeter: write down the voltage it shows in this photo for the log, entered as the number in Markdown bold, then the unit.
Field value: **6** V
